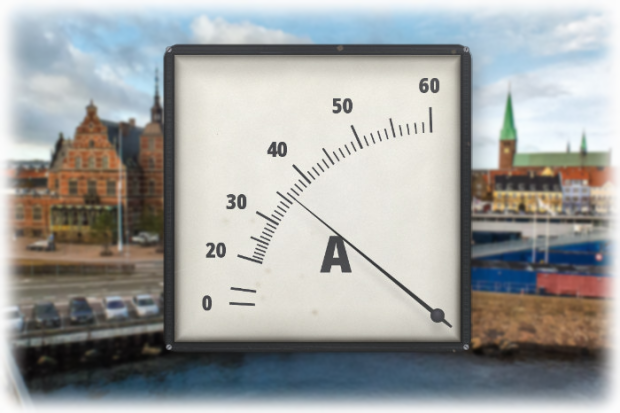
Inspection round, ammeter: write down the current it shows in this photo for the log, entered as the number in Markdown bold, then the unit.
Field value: **36** A
